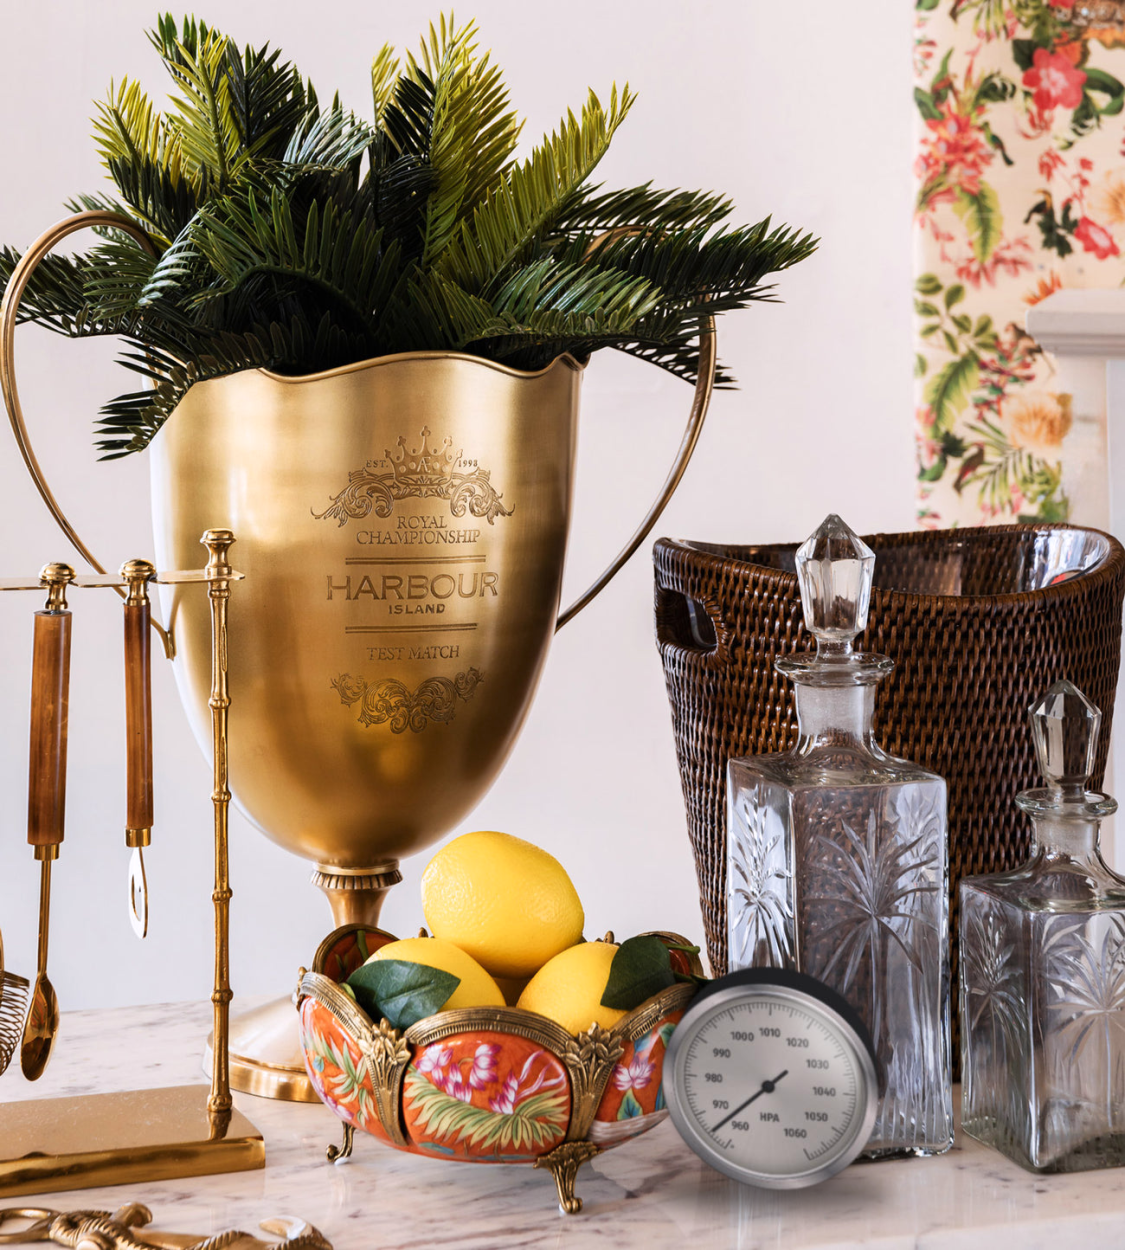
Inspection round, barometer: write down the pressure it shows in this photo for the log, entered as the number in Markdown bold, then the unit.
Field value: **965** hPa
